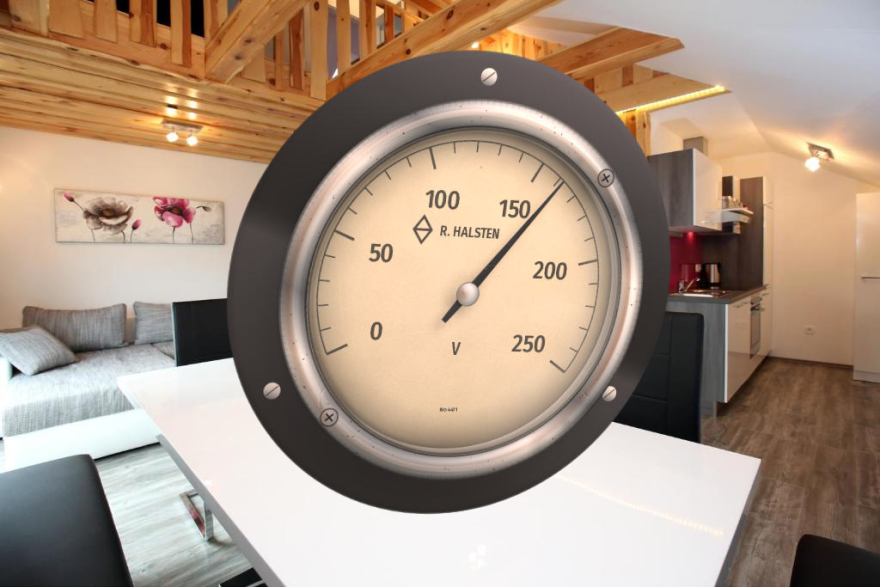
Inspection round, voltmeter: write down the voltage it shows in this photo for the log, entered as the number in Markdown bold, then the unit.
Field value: **160** V
